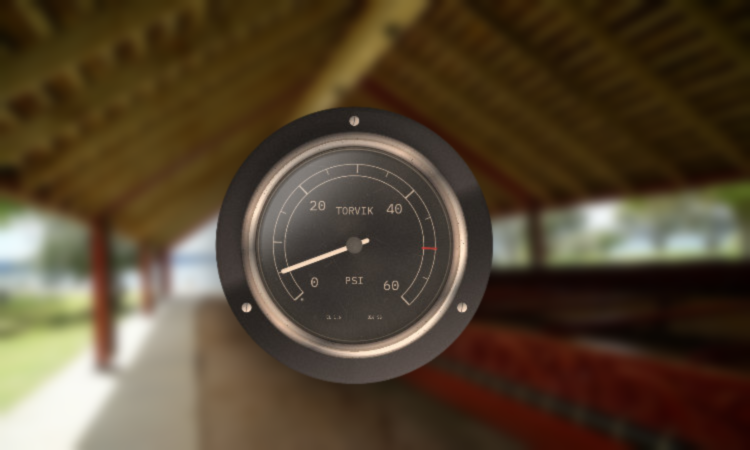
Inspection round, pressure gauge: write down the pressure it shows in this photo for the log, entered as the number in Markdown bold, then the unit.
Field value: **5** psi
